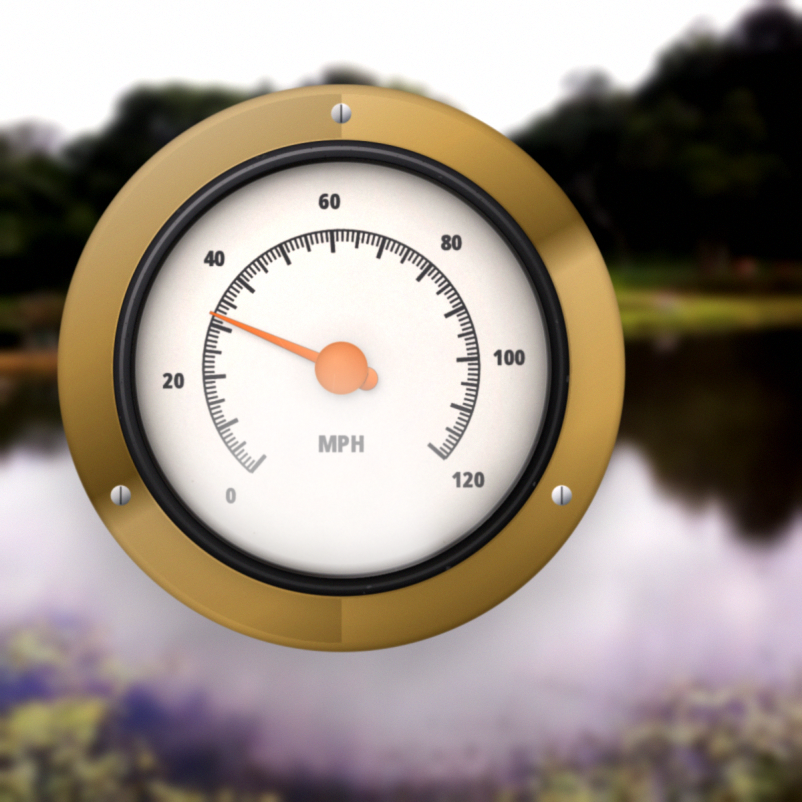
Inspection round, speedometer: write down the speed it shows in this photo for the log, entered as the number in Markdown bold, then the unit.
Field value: **32** mph
